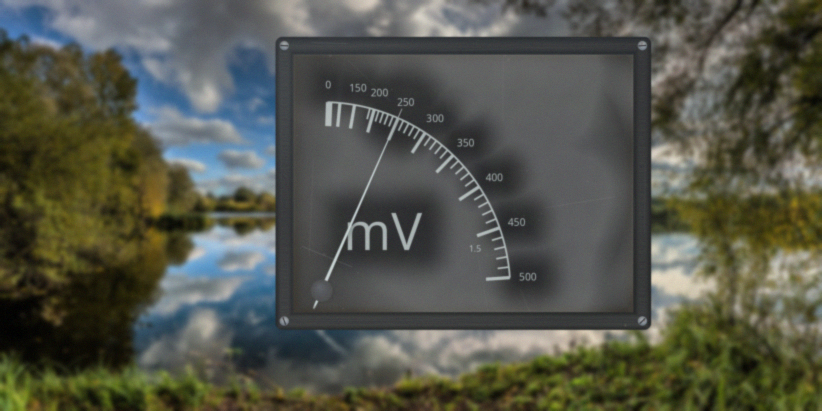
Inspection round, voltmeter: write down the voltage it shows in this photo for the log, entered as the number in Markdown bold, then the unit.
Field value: **250** mV
